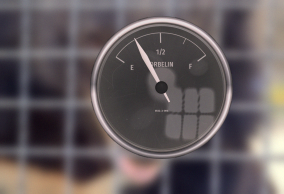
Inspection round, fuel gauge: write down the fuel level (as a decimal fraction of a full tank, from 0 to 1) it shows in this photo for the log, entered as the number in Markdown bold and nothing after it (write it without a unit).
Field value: **0.25**
